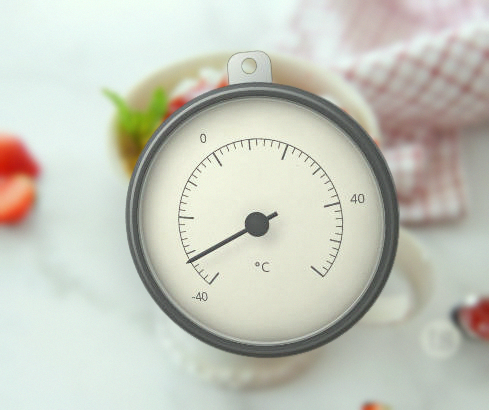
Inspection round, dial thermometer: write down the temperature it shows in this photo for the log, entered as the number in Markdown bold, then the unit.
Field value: **-32** °C
